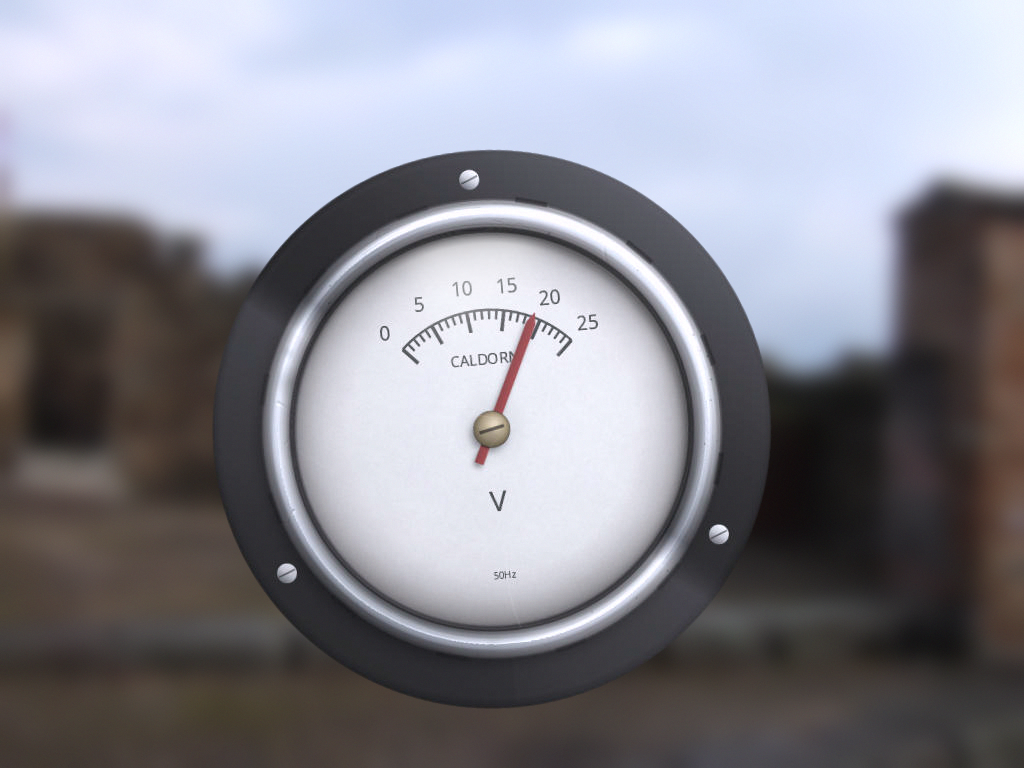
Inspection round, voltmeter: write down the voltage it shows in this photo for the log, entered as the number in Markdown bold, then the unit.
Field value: **19** V
